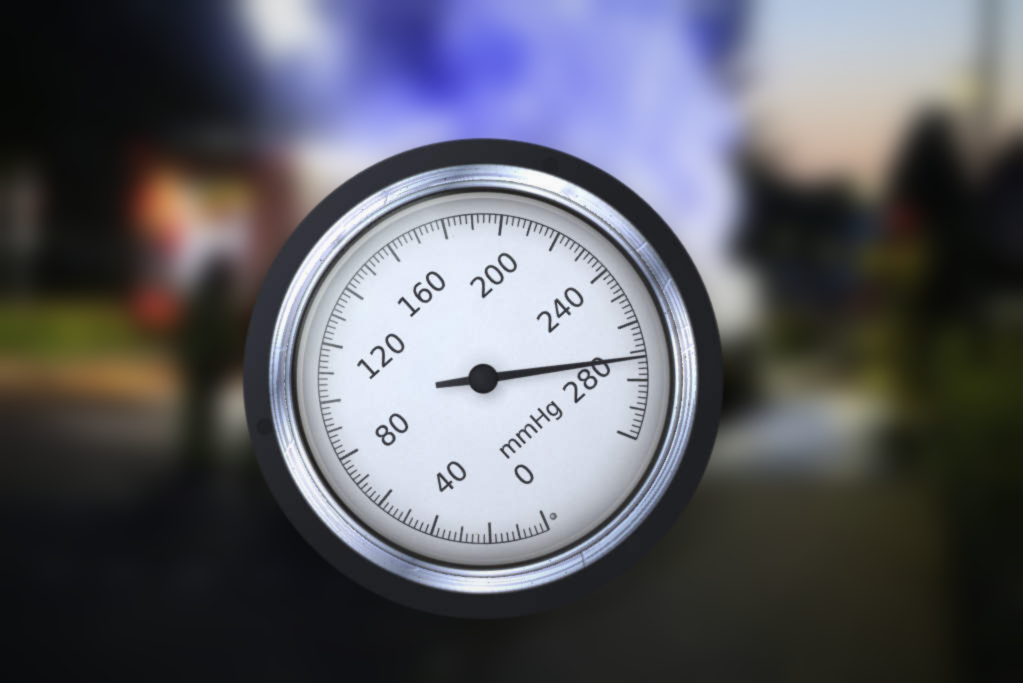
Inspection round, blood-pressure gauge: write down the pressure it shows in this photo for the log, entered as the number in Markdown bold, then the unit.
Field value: **272** mmHg
